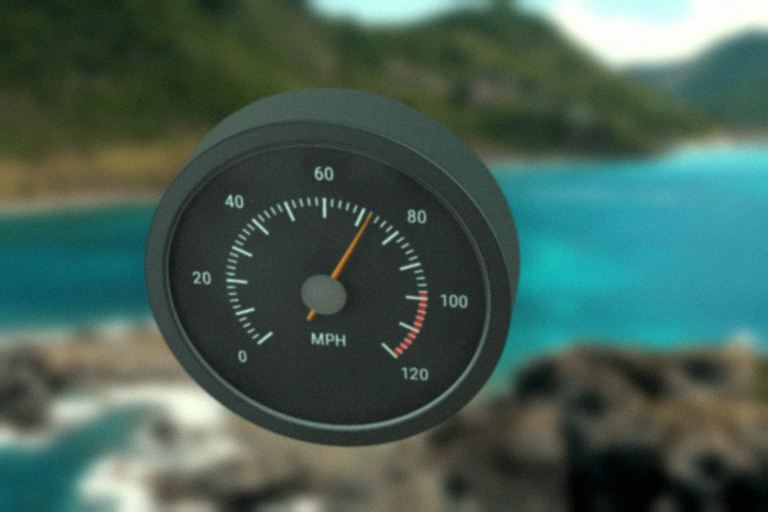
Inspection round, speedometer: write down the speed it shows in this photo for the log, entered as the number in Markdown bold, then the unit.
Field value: **72** mph
